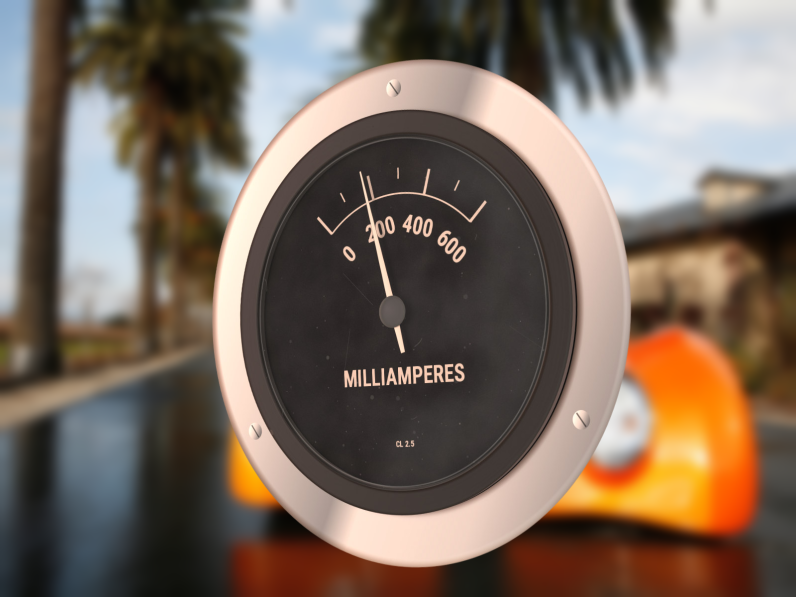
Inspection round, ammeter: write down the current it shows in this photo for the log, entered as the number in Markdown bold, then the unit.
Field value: **200** mA
